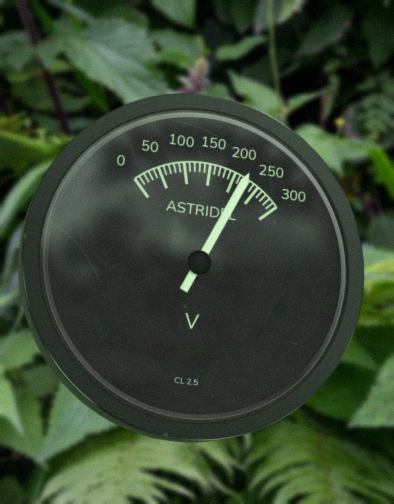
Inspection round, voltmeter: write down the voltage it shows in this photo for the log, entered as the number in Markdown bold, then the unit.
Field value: **220** V
